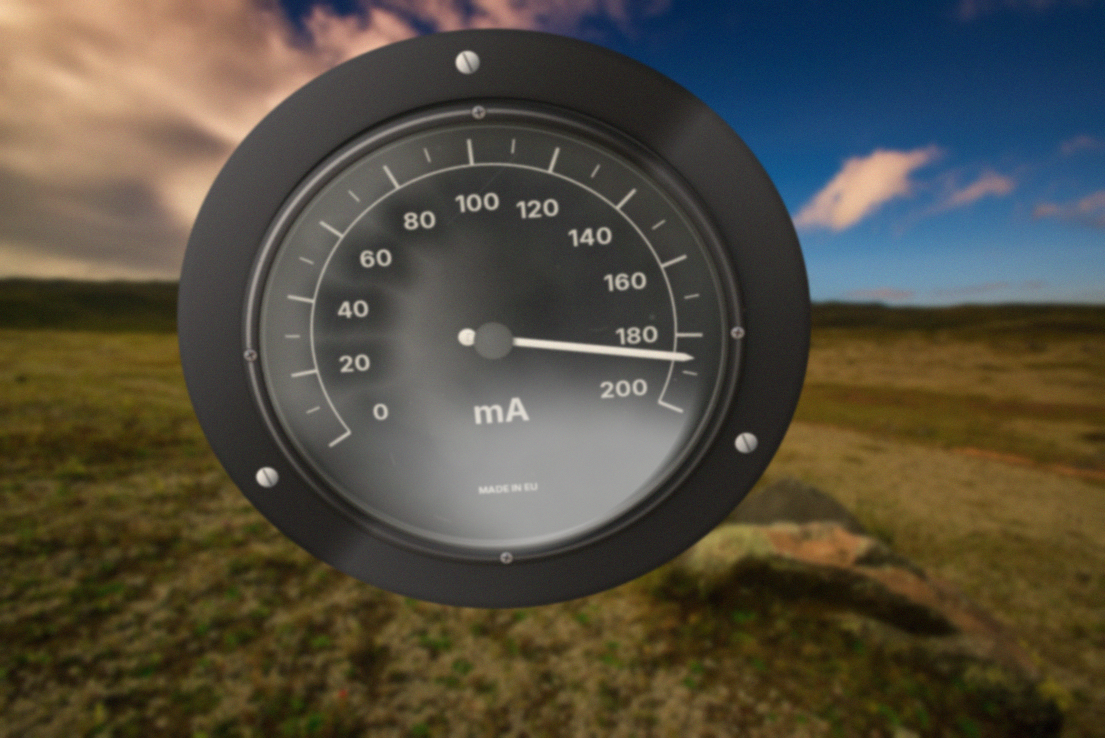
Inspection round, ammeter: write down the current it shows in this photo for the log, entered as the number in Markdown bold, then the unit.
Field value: **185** mA
